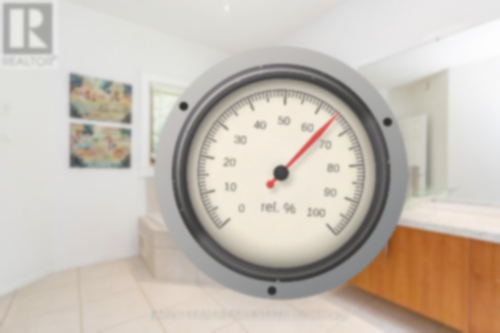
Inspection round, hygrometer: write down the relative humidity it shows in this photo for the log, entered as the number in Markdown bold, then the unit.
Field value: **65** %
